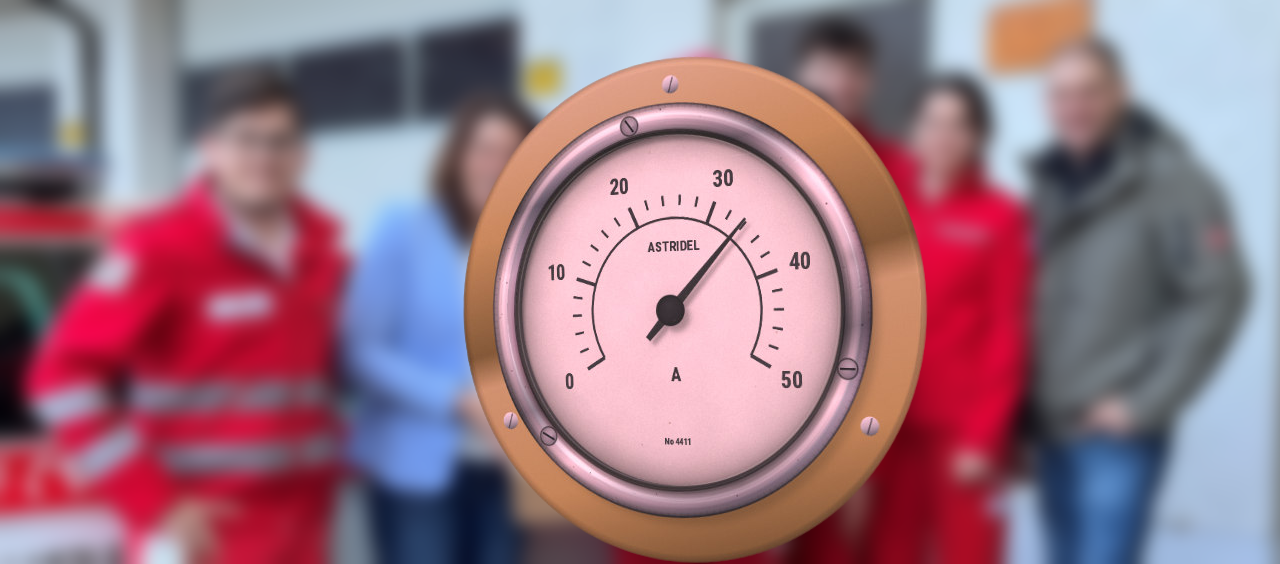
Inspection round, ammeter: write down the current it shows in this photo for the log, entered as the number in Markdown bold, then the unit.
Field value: **34** A
